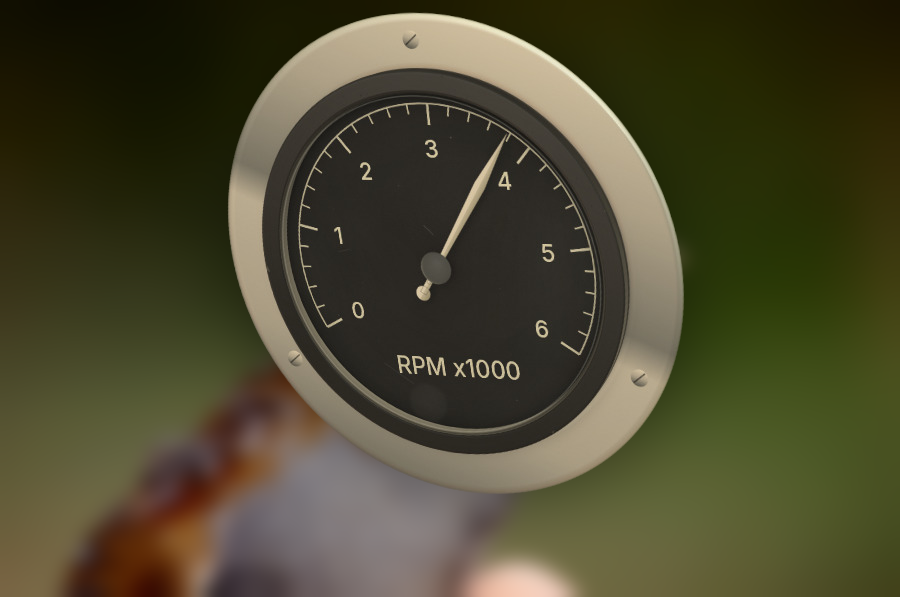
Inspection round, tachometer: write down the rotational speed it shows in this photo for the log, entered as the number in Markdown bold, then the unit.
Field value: **3800** rpm
